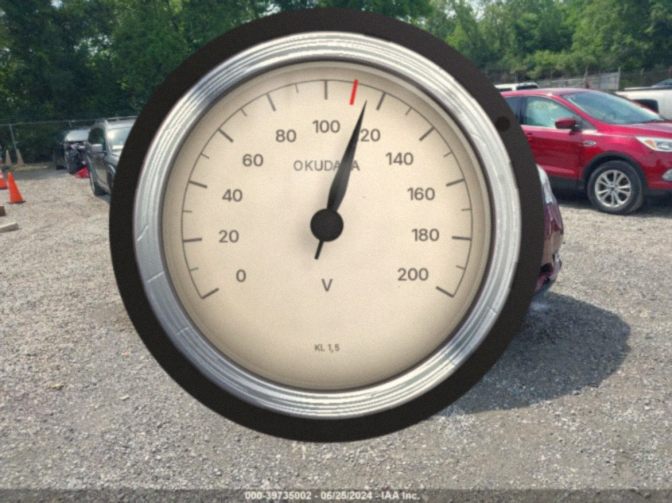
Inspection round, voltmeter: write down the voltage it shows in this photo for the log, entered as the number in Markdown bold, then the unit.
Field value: **115** V
